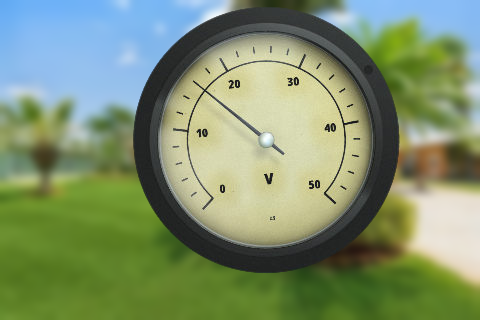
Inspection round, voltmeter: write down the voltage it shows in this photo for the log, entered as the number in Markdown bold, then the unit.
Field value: **16** V
